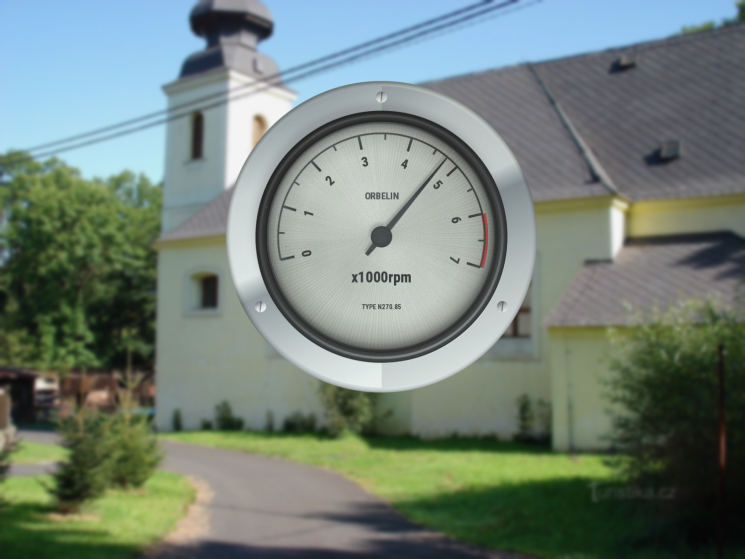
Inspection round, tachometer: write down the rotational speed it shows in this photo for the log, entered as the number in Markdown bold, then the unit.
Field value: **4750** rpm
